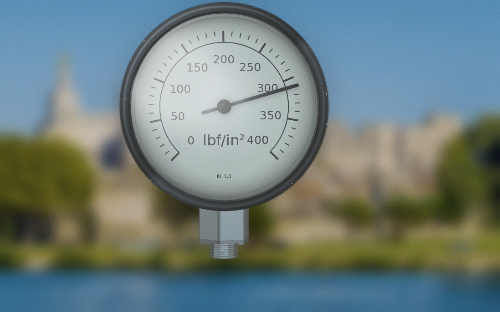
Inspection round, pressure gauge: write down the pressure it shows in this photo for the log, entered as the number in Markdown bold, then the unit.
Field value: **310** psi
